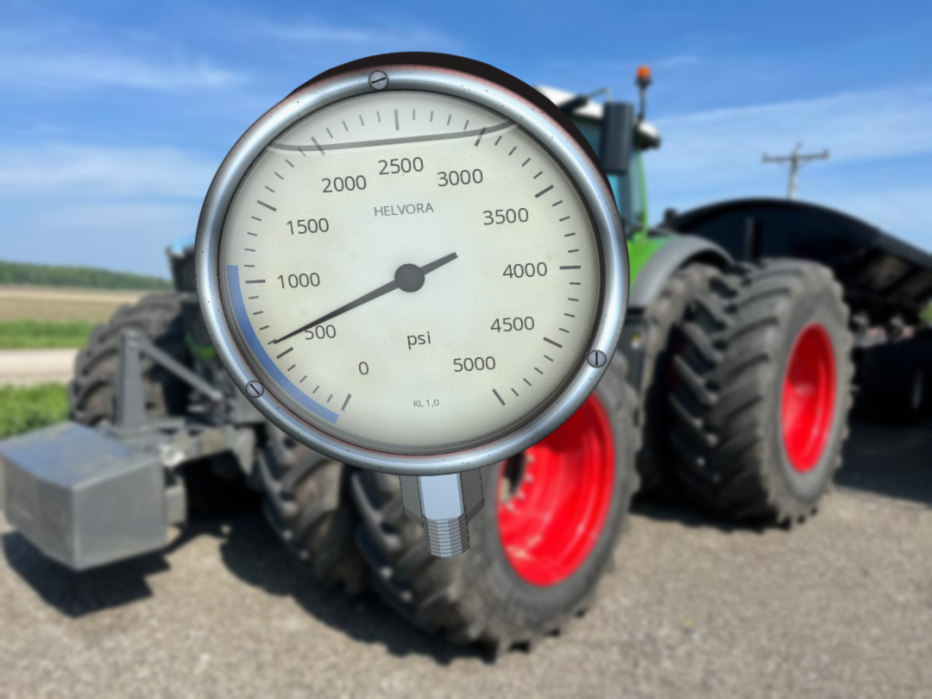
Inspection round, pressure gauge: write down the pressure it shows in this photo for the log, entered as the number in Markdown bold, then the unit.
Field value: **600** psi
